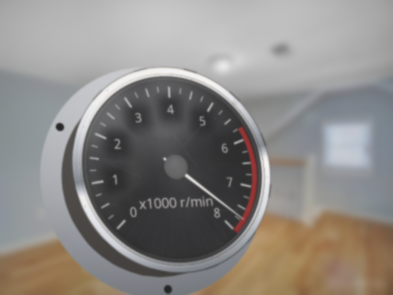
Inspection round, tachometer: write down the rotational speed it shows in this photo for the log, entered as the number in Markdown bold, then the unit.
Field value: **7750** rpm
